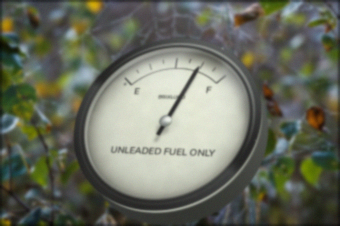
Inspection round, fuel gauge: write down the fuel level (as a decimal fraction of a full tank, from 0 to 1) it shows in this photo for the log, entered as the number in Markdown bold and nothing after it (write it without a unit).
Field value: **0.75**
